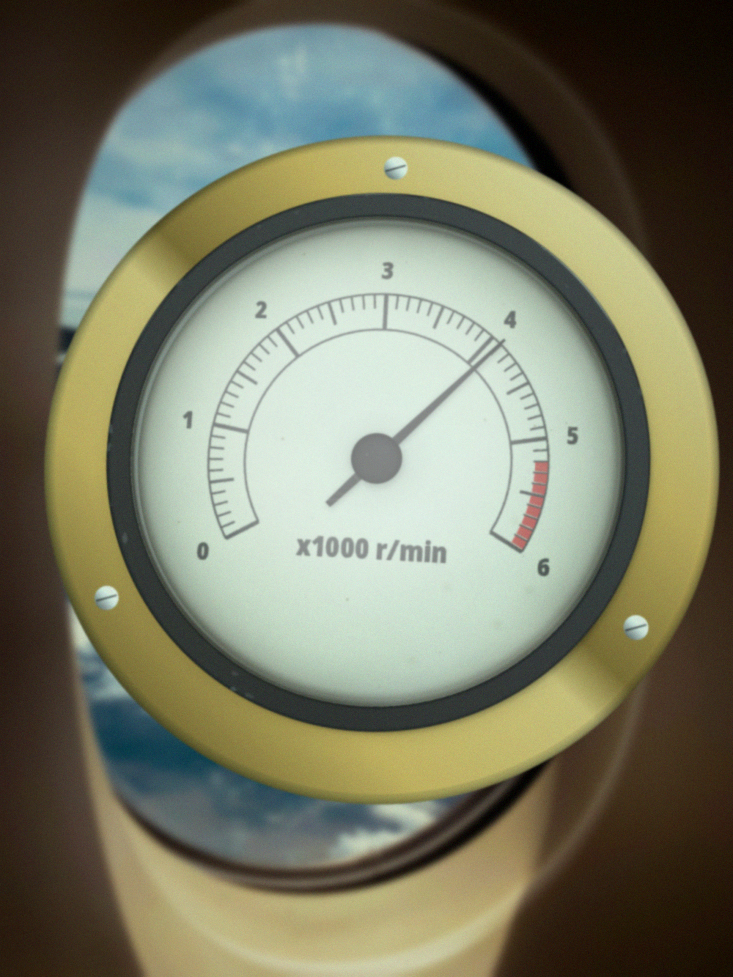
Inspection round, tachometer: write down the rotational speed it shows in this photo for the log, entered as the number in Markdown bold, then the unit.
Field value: **4100** rpm
